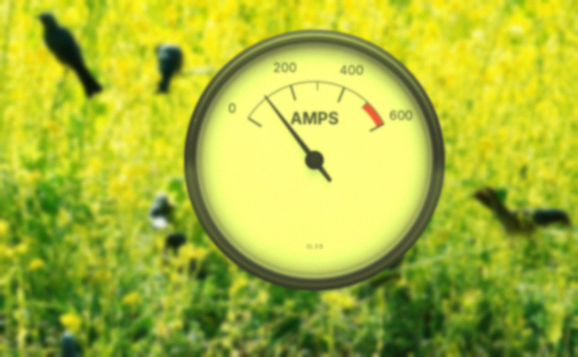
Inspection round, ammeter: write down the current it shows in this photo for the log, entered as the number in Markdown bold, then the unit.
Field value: **100** A
